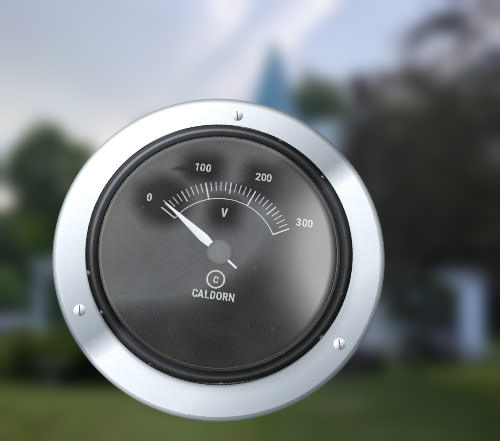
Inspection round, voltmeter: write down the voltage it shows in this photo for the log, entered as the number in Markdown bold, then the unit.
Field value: **10** V
